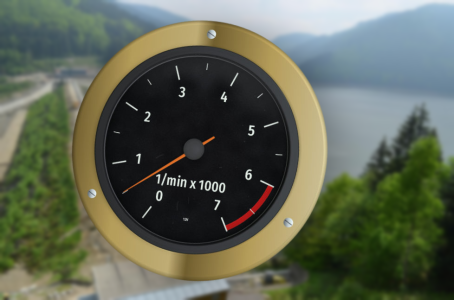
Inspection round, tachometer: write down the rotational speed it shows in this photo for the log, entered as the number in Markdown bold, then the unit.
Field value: **500** rpm
